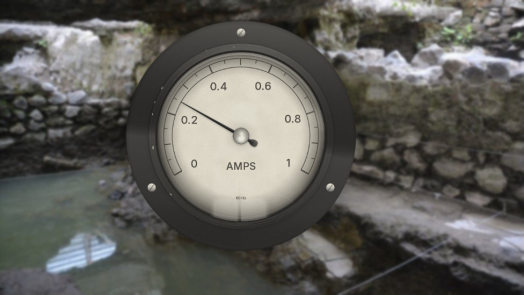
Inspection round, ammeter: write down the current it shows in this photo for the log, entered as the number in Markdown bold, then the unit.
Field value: **0.25** A
